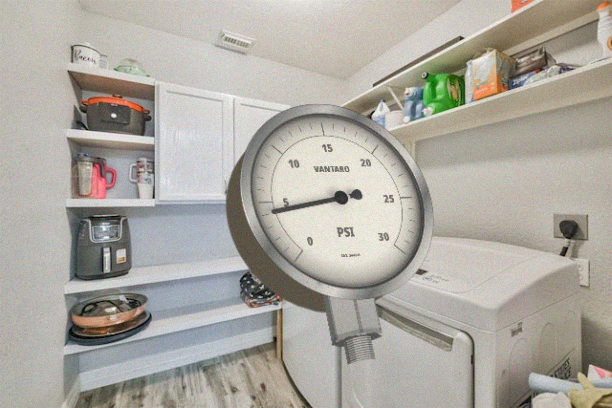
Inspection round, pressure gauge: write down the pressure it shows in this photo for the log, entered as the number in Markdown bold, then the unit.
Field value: **4** psi
